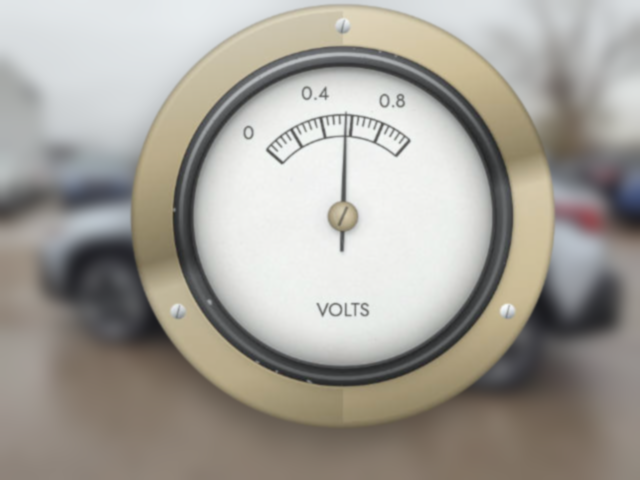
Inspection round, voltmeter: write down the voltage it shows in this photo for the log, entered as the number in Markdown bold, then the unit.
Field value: **0.56** V
